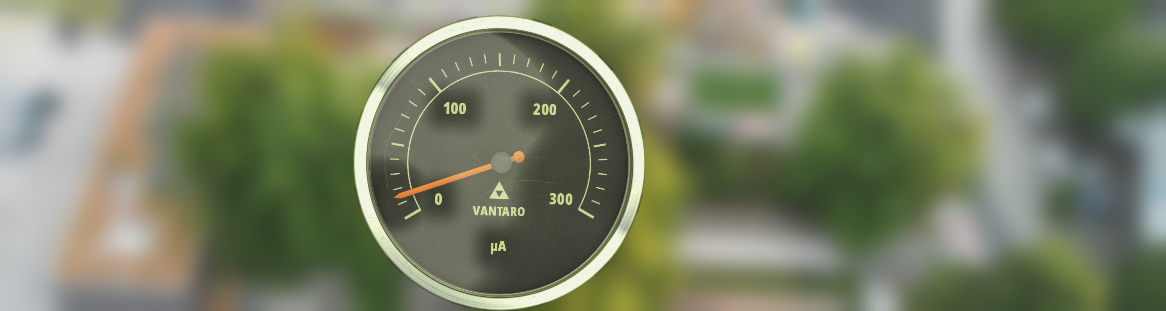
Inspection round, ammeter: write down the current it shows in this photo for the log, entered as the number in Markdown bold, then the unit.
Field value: **15** µA
